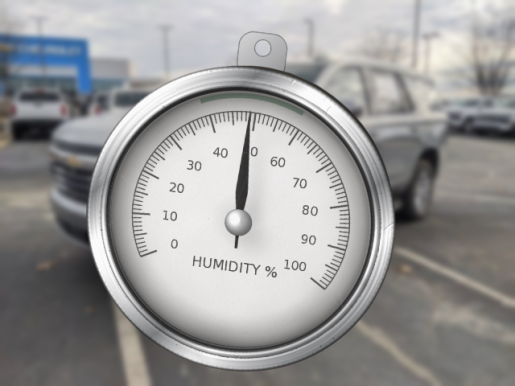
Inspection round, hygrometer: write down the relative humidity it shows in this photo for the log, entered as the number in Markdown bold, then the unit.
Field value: **49** %
